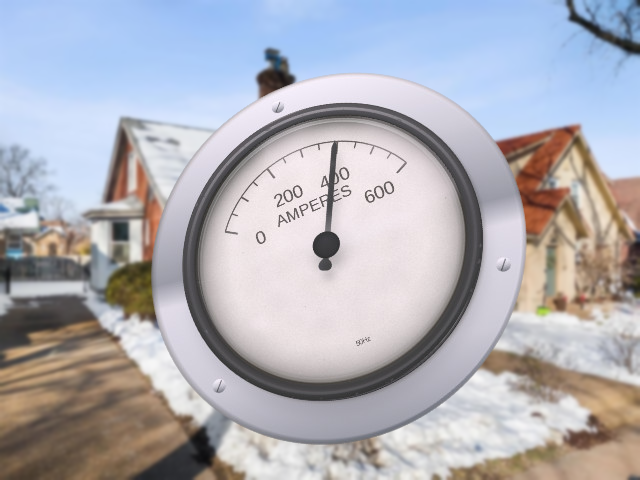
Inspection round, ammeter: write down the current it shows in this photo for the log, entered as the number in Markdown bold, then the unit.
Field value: **400** A
